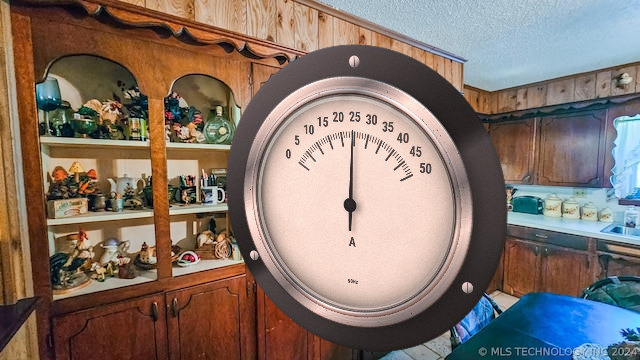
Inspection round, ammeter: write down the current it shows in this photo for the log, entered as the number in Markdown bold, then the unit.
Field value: **25** A
